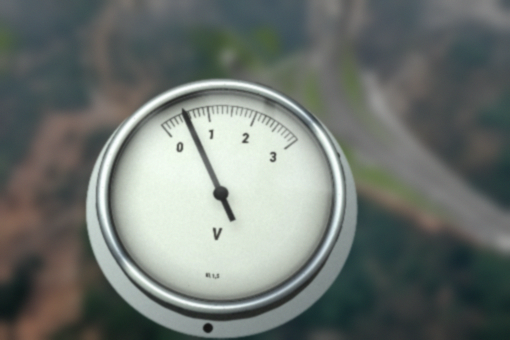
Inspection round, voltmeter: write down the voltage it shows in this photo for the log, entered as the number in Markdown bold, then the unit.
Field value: **0.5** V
